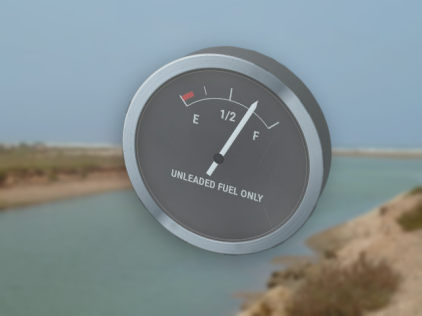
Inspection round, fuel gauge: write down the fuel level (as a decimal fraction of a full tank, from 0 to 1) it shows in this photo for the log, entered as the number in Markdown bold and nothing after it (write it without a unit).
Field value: **0.75**
